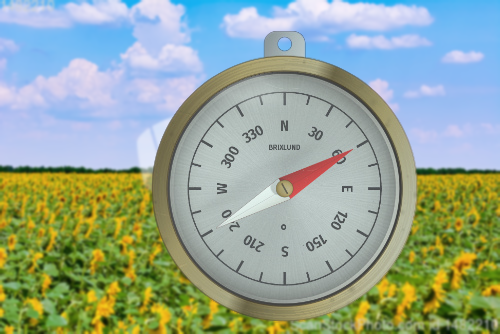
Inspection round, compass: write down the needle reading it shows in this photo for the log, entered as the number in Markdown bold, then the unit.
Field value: **60** °
